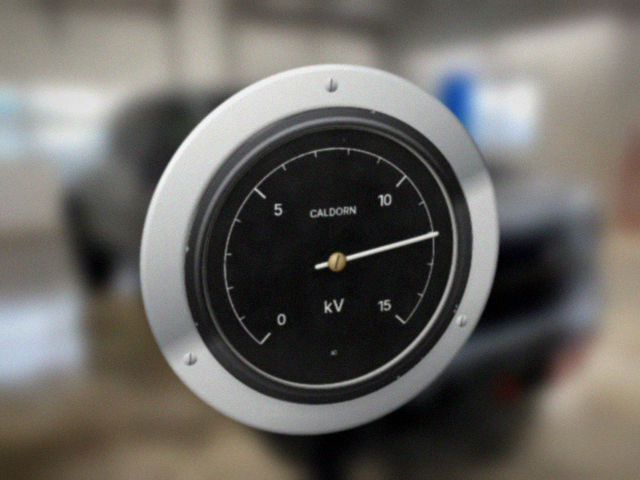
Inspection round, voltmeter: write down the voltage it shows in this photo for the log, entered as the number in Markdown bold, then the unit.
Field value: **12** kV
